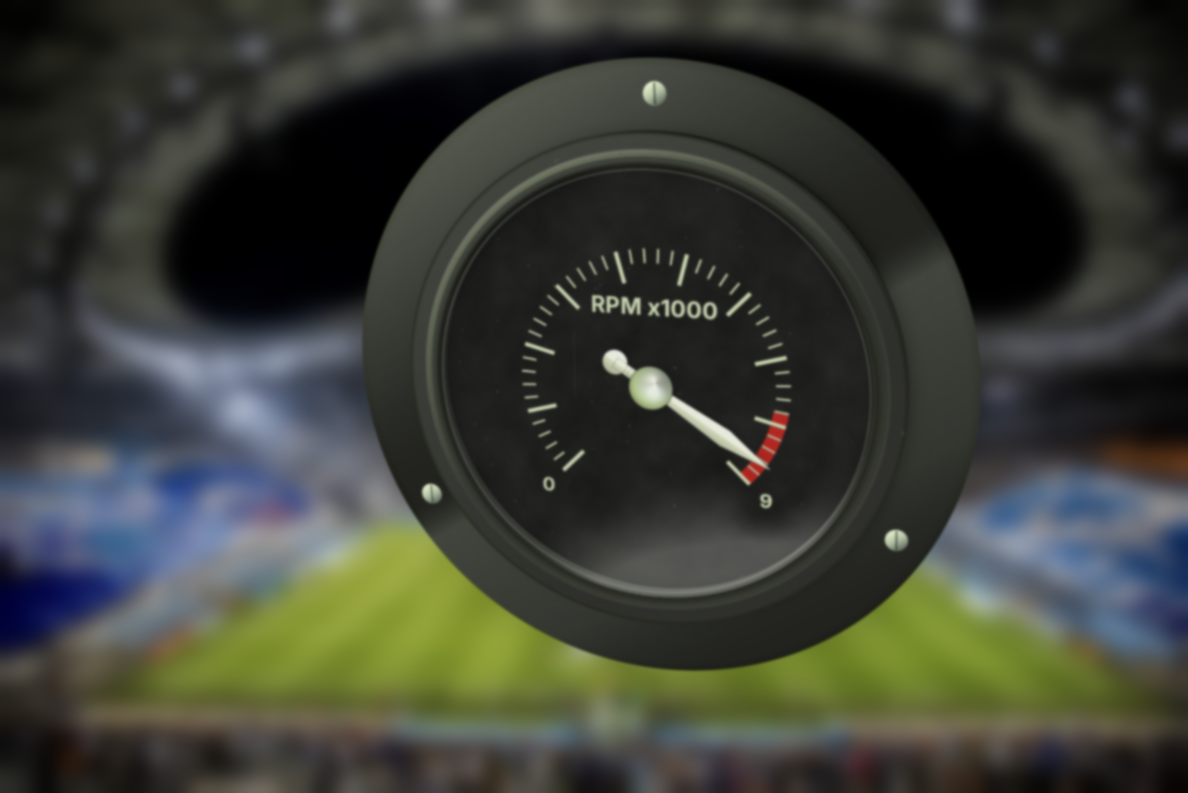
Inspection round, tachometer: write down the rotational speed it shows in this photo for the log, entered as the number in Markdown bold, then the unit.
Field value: **8600** rpm
